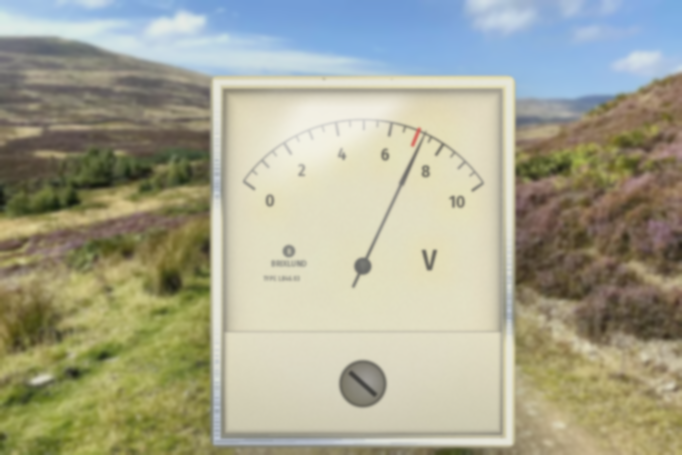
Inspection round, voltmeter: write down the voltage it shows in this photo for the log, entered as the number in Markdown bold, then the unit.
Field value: **7.25** V
